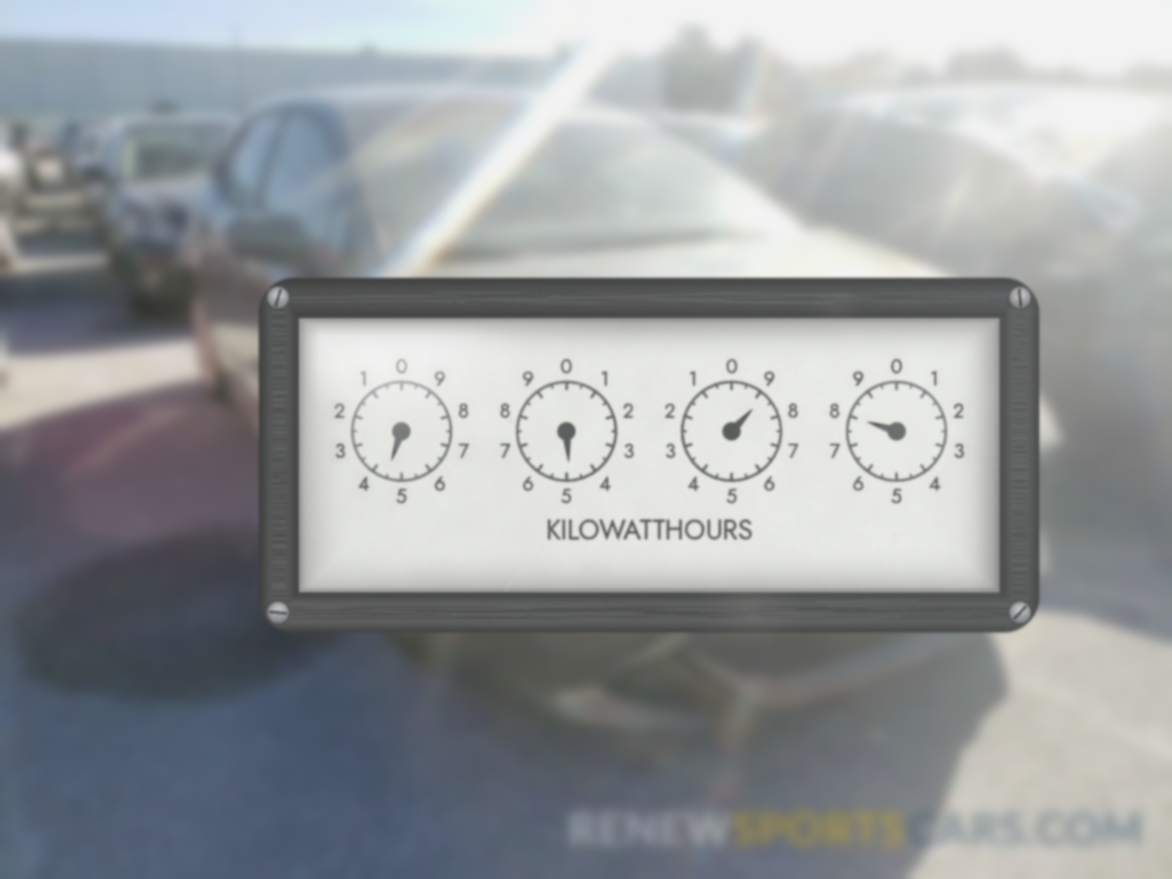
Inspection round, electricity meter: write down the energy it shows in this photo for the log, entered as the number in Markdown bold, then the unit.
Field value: **4488** kWh
